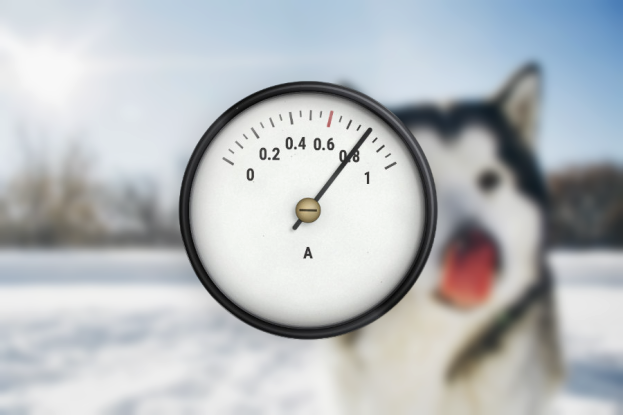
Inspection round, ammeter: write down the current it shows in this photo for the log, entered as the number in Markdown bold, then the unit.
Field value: **0.8** A
